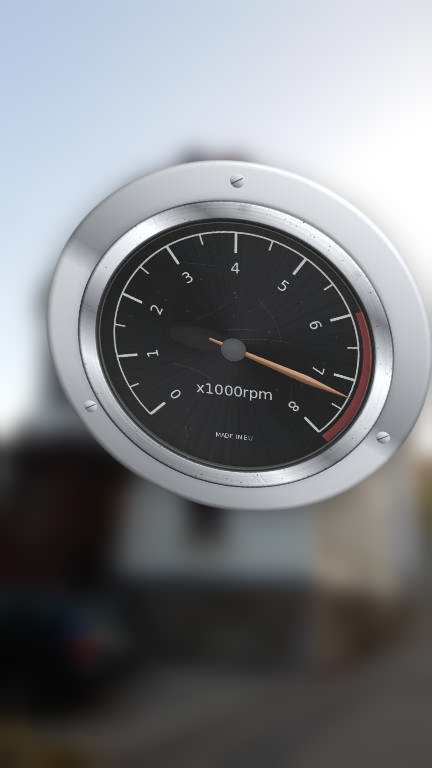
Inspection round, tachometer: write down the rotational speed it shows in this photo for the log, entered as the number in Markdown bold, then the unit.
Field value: **7250** rpm
